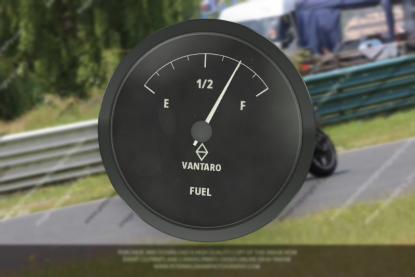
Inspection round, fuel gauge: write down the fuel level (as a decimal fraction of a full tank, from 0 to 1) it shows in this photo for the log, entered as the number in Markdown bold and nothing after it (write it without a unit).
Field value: **0.75**
